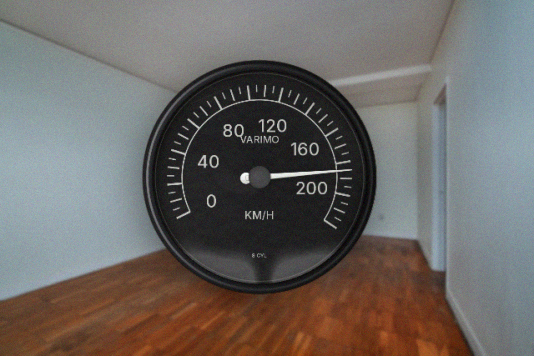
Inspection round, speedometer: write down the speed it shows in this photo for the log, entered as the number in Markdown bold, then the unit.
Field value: **185** km/h
